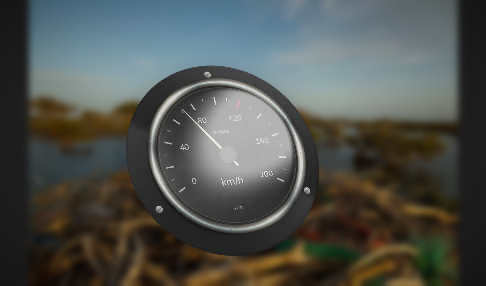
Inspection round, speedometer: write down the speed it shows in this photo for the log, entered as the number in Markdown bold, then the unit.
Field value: **70** km/h
